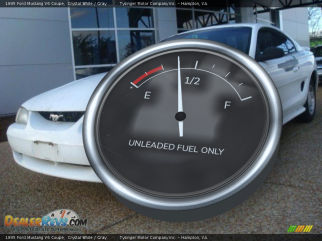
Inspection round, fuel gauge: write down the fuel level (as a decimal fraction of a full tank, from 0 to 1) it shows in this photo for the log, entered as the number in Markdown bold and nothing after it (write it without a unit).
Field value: **0.375**
